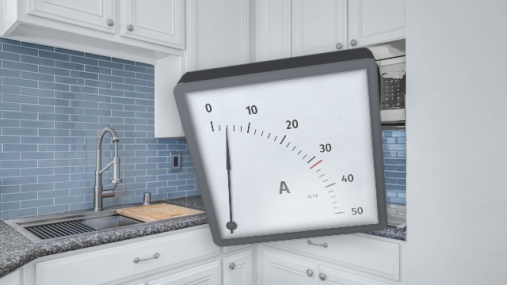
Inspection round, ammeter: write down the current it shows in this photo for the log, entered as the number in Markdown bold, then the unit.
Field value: **4** A
